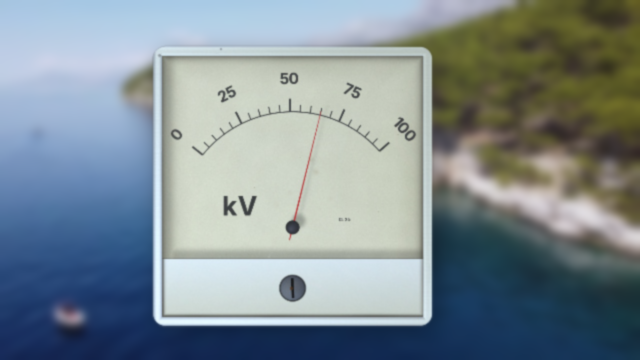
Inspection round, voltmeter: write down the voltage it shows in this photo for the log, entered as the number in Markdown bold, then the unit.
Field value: **65** kV
